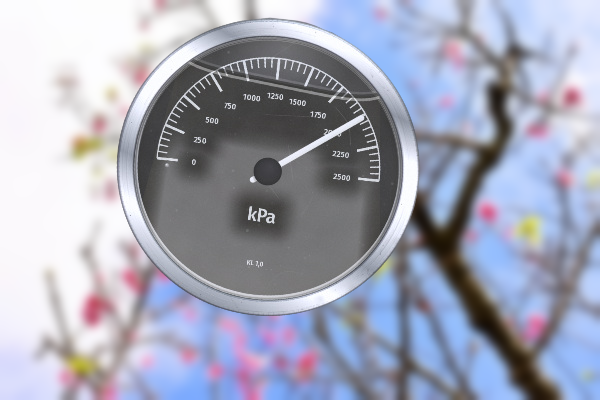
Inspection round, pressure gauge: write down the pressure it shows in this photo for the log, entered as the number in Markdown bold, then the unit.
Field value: **2000** kPa
